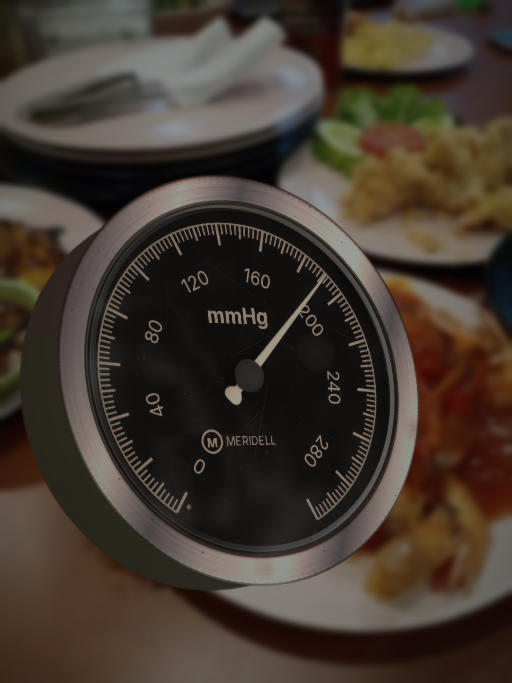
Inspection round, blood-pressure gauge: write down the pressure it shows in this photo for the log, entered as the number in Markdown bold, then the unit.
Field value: **190** mmHg
